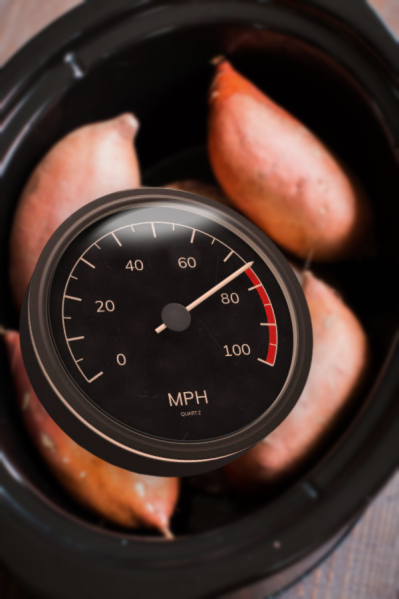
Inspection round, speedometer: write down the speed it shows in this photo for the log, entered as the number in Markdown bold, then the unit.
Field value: **75** mph
